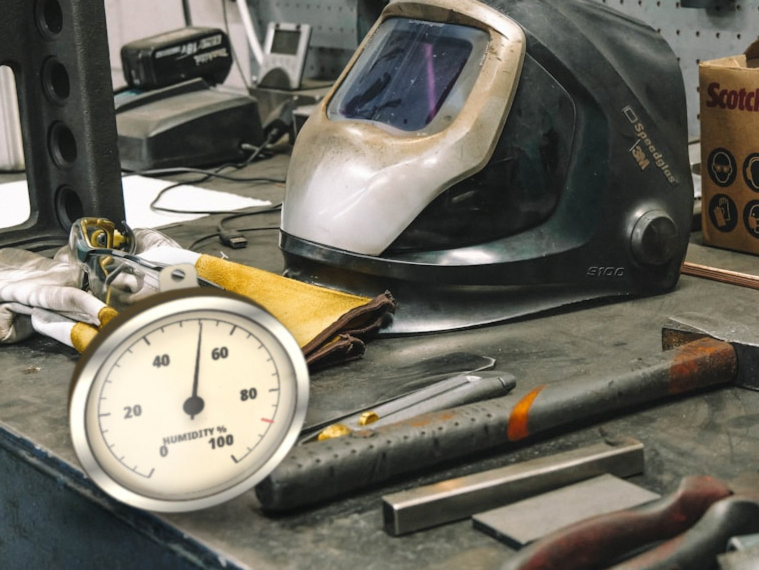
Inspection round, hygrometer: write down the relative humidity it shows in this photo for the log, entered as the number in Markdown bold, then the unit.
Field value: **52** %
